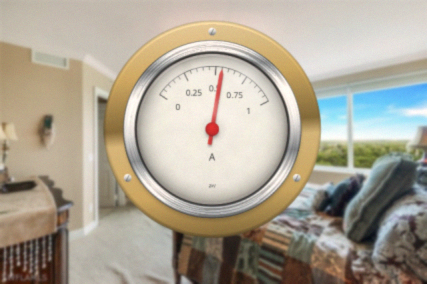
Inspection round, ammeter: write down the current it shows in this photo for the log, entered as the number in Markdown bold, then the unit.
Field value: **0.55** A
